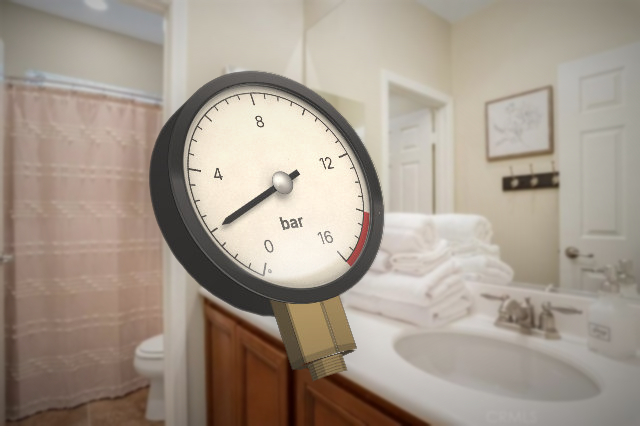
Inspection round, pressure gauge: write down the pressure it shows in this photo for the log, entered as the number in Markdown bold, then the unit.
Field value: **2** bar
